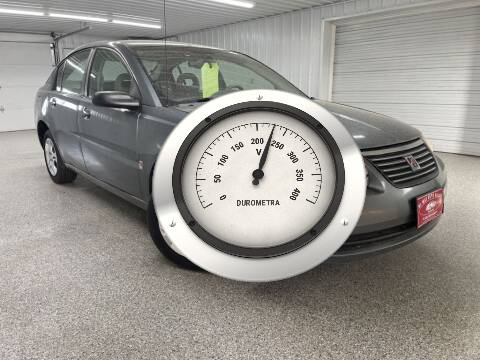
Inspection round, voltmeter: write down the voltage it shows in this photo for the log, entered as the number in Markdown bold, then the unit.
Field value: **230** V
